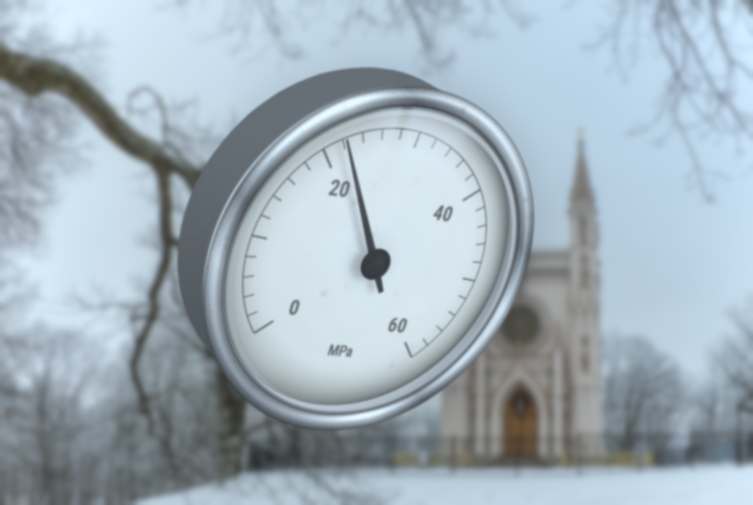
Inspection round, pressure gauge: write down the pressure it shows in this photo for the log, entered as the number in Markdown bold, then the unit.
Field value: **22** MPa
